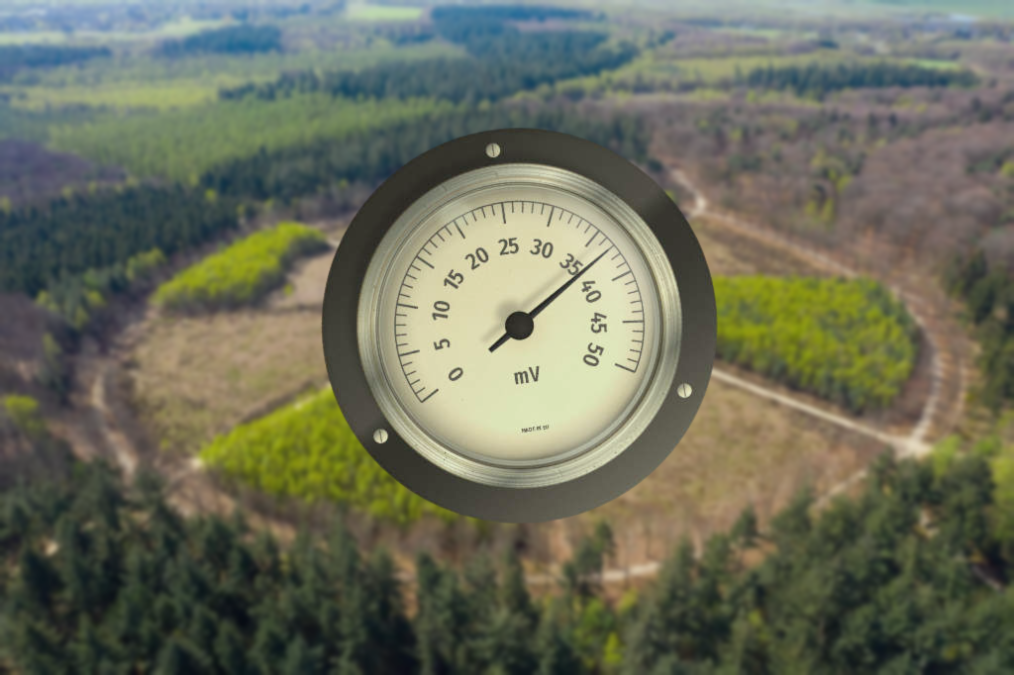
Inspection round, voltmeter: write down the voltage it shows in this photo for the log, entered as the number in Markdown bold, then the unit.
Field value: **37** mV
